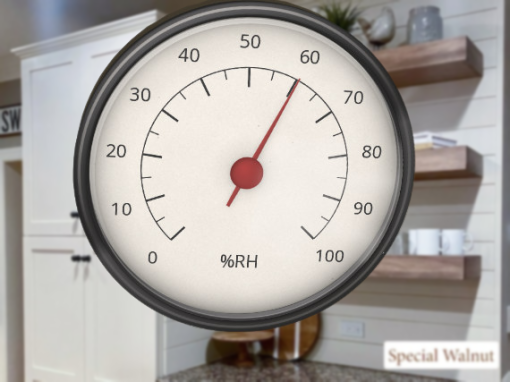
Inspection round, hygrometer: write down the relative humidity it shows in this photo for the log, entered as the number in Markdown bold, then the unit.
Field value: **60** %
